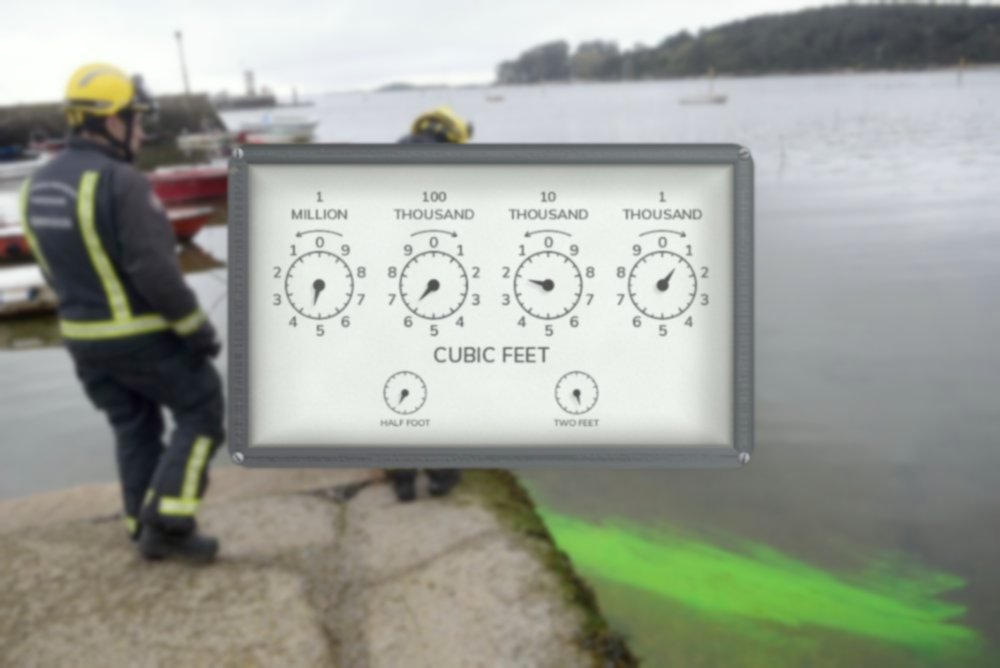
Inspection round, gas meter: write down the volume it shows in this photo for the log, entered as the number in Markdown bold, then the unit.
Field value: **462100** ft³
